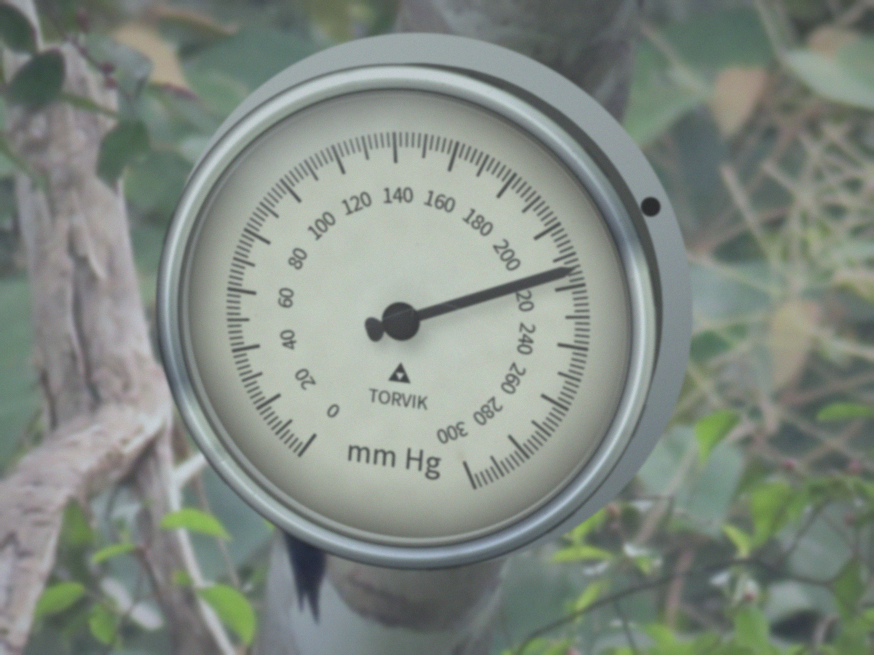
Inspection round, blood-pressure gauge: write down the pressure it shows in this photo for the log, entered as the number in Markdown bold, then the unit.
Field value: **214** mmHg
